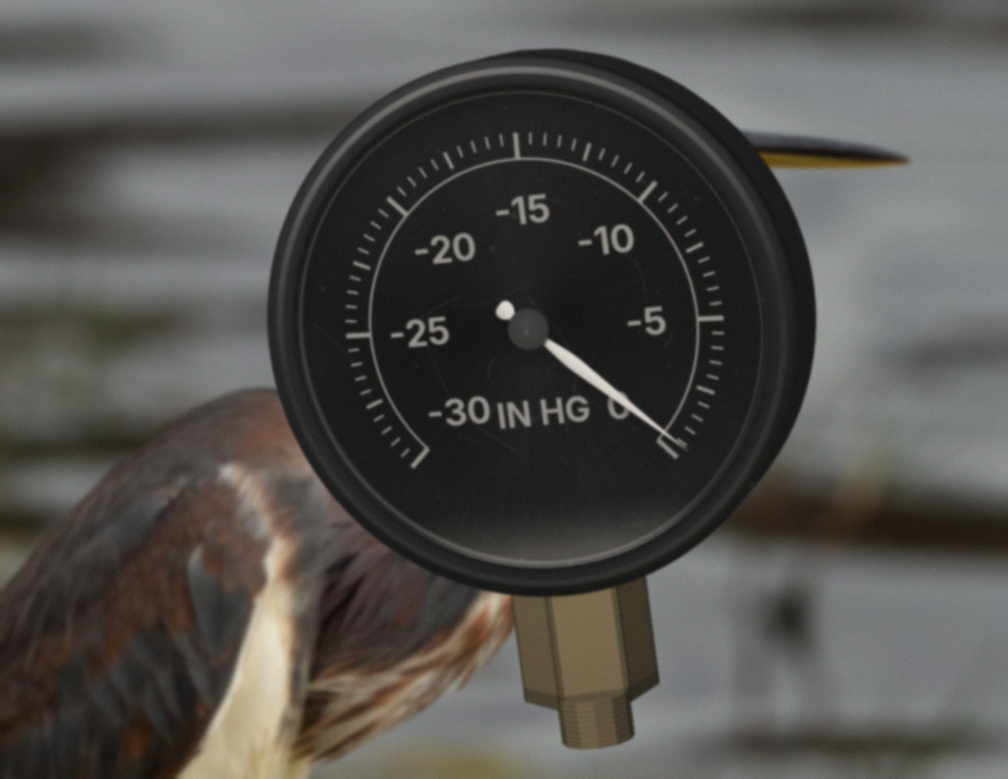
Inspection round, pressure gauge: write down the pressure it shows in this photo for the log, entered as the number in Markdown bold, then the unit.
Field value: **-0.5** inHg
